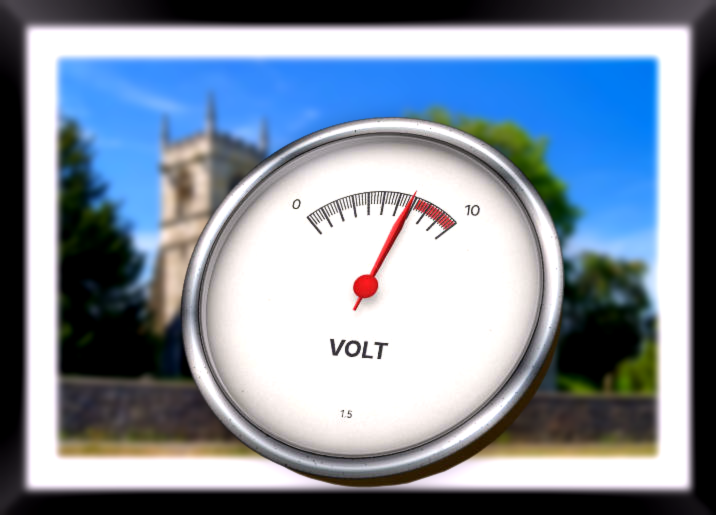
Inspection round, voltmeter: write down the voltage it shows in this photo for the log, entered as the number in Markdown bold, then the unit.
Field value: **7** V
